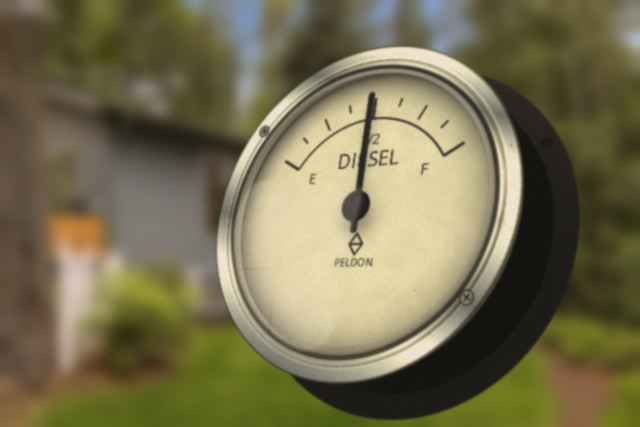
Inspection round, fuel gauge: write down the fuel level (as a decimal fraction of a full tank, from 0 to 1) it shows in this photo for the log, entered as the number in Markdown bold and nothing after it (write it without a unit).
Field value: **0.5**
